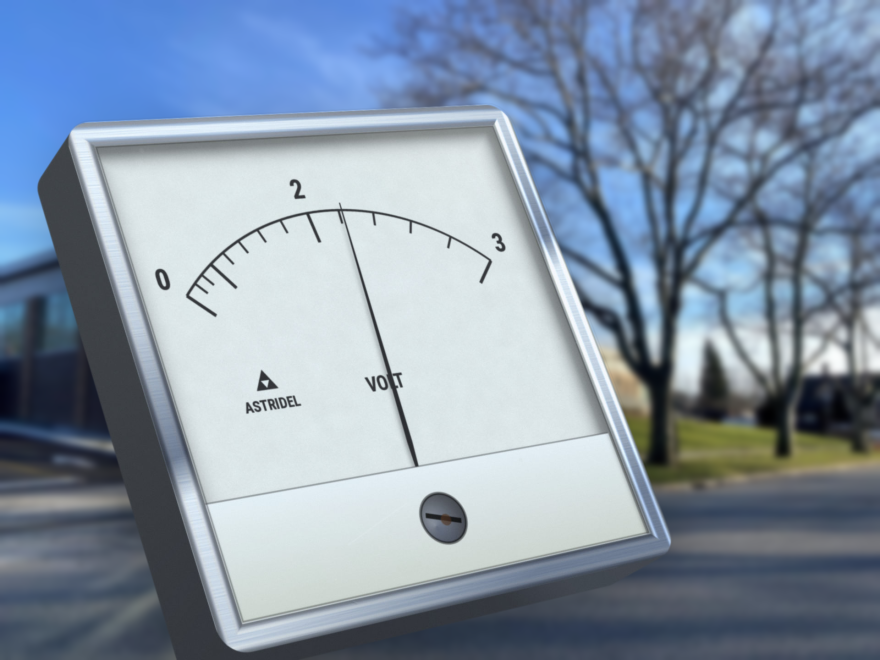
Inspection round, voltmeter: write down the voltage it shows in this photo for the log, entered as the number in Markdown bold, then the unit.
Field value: **2.2** V
